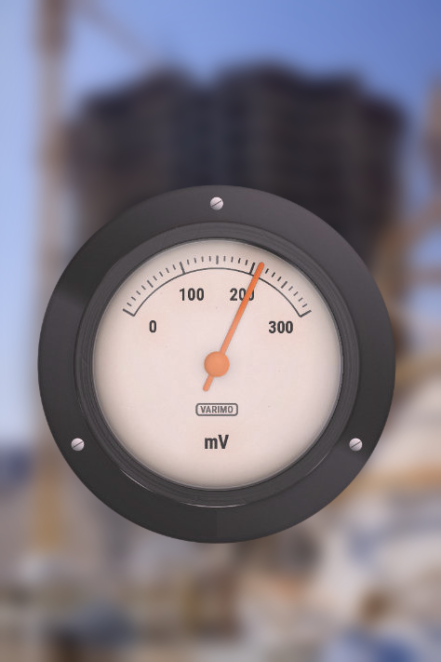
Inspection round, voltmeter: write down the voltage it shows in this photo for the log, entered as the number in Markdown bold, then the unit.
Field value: **210** mV
